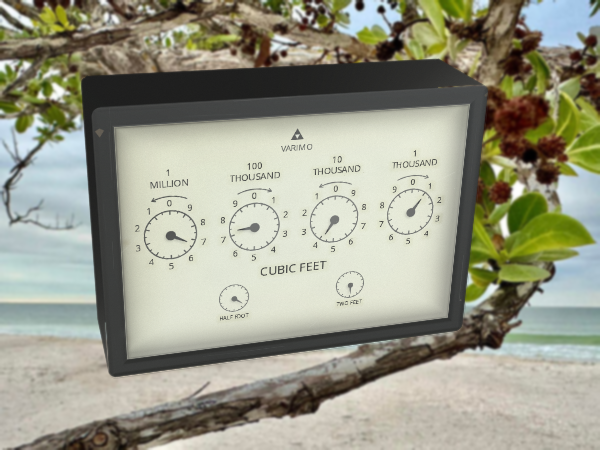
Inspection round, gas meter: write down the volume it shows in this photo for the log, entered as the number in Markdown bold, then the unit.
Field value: **674100** ft³
